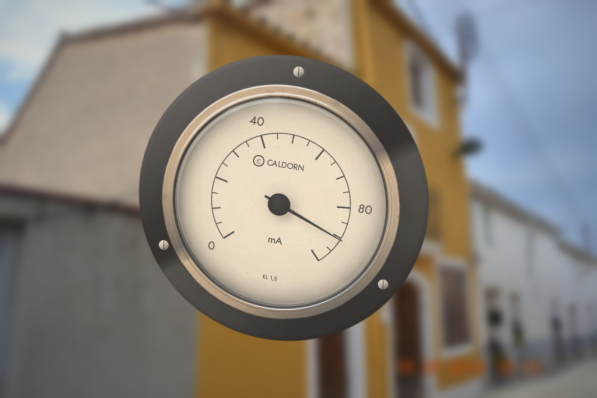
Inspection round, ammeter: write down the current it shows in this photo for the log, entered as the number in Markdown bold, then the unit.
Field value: **90** mA
